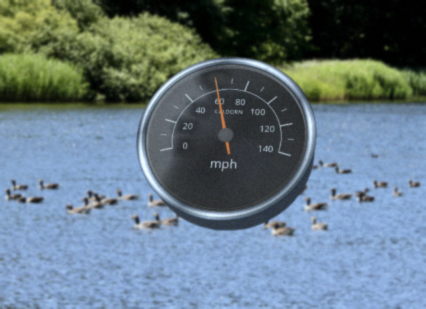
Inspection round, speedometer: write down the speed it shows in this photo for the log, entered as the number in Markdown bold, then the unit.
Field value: **60** mph
